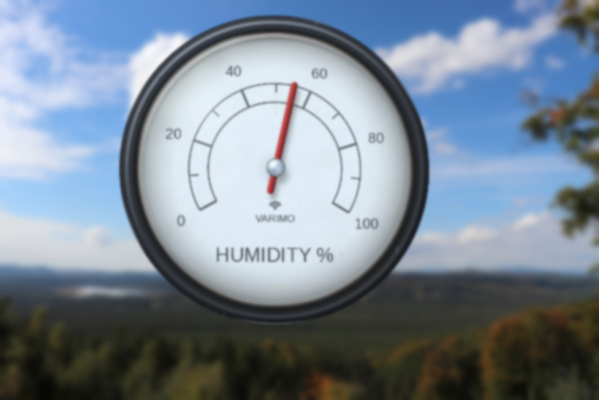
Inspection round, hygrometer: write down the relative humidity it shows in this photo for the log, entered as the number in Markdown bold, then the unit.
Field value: **55** %
